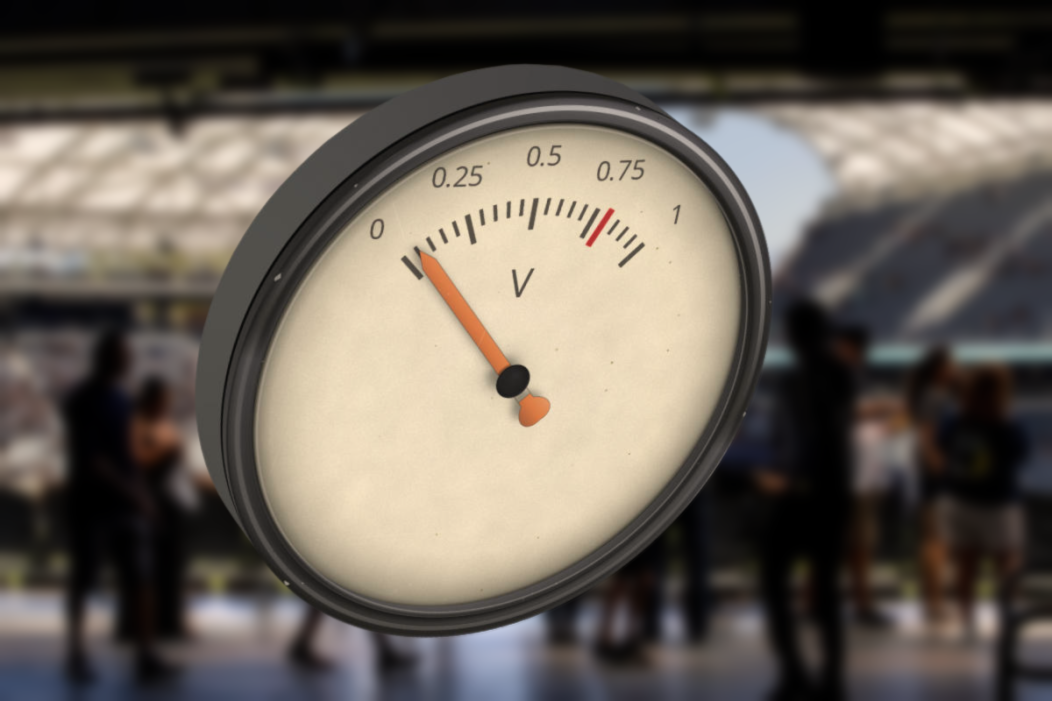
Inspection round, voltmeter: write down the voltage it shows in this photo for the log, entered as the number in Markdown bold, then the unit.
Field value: **0.05** V
